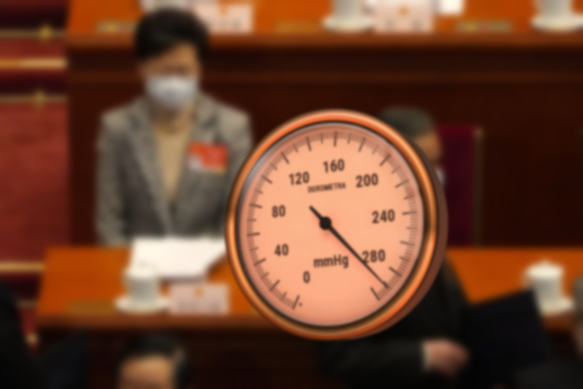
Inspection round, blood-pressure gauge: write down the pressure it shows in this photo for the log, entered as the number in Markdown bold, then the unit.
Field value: **290** mmHg
